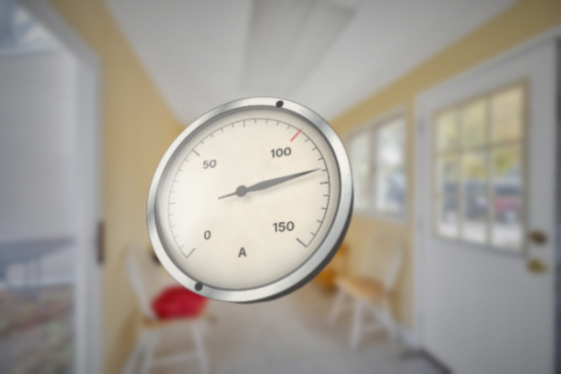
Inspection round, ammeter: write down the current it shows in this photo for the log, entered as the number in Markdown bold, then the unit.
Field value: **120** A
